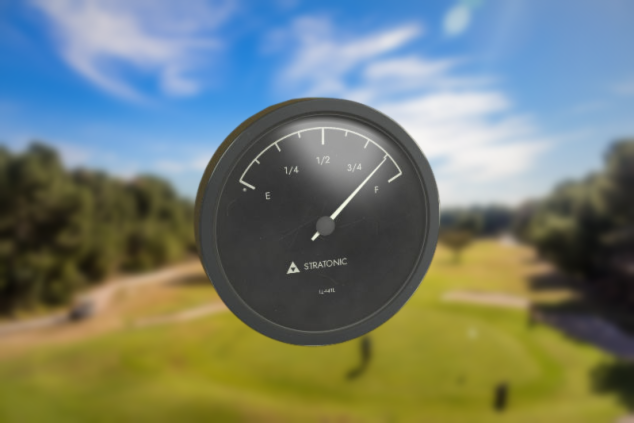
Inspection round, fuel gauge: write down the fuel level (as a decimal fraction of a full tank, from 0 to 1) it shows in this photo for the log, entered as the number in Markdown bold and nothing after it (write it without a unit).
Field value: **0.875**
